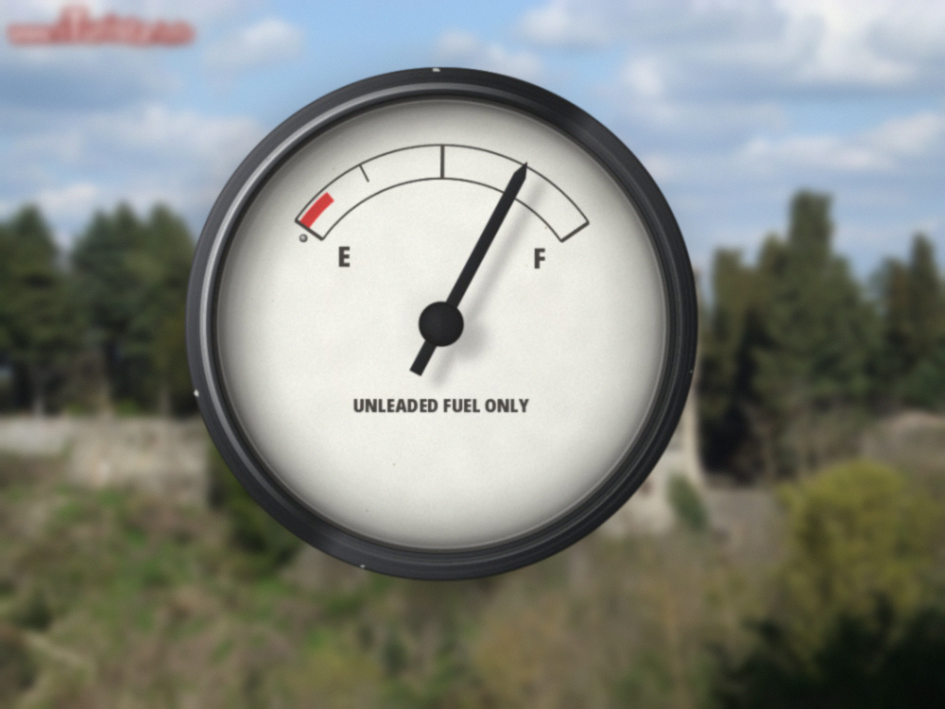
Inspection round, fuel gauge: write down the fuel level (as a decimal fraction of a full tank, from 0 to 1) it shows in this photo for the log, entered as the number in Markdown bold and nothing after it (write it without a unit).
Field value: **0.75**
